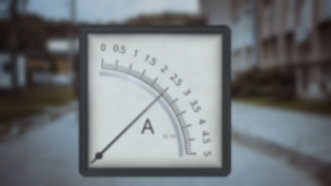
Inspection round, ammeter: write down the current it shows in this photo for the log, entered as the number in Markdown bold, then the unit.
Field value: **2.5** A
